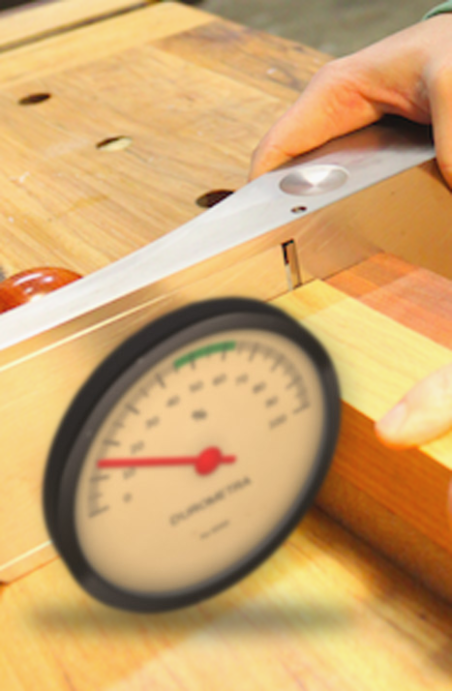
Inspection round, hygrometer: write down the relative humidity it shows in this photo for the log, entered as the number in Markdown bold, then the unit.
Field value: **15** %
